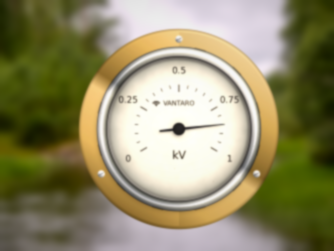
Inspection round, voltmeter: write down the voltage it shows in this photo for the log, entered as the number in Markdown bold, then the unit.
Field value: **0.85** kV
